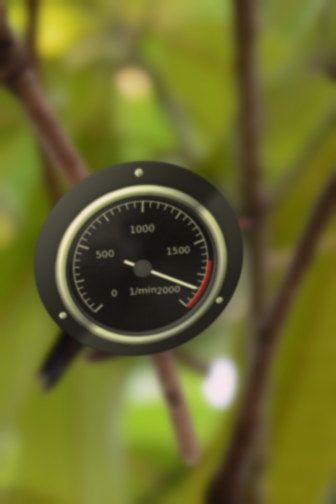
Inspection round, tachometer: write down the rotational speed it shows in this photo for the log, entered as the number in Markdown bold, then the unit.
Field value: **1850** rpm
